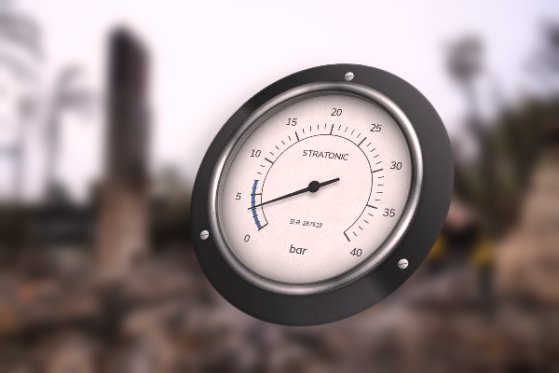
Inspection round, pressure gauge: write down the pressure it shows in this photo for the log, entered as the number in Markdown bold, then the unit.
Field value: **3** bar
